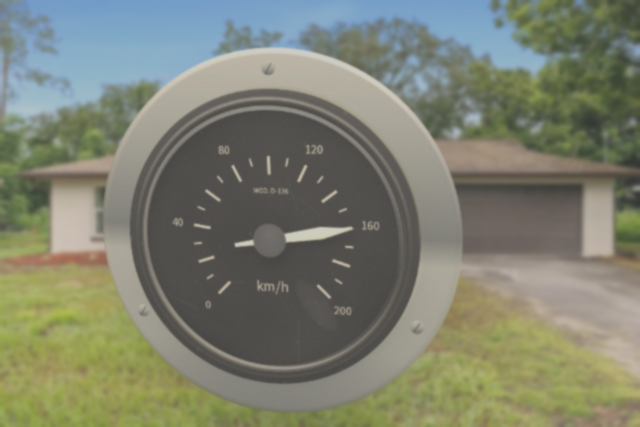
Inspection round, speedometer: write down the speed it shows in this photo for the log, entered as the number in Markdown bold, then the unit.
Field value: **160** km/h
